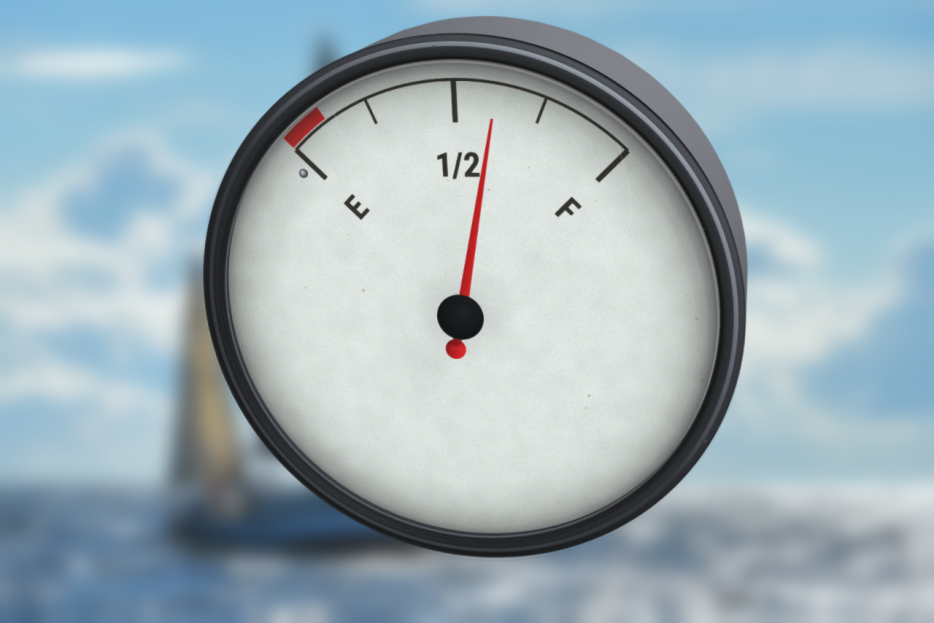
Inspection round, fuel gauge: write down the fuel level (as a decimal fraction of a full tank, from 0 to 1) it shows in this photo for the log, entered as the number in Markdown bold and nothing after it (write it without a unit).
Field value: **0.625**
